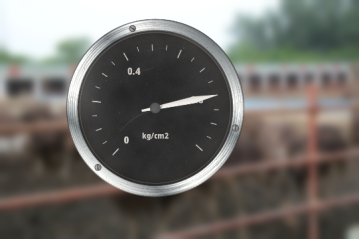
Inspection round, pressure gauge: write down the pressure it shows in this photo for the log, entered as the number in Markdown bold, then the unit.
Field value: **0.8** kg/cm²
